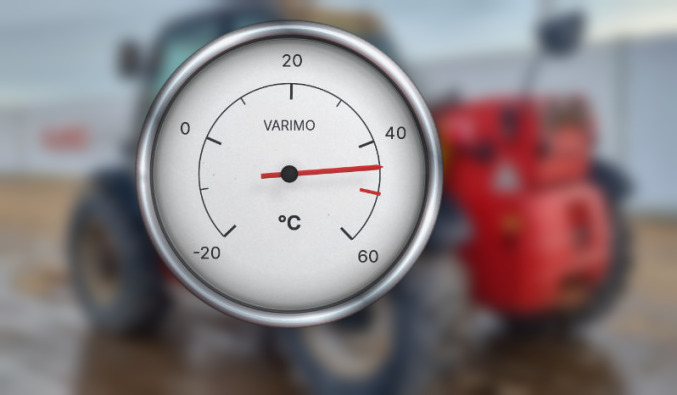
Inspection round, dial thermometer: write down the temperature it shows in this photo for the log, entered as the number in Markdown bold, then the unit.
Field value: **45** °C
